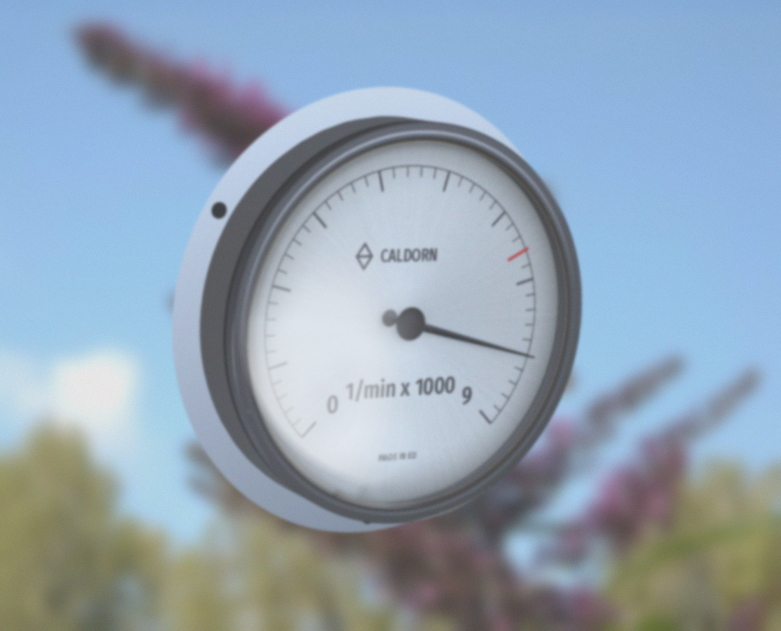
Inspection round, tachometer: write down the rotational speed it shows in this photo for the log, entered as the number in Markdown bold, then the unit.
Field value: **8000** rpm
